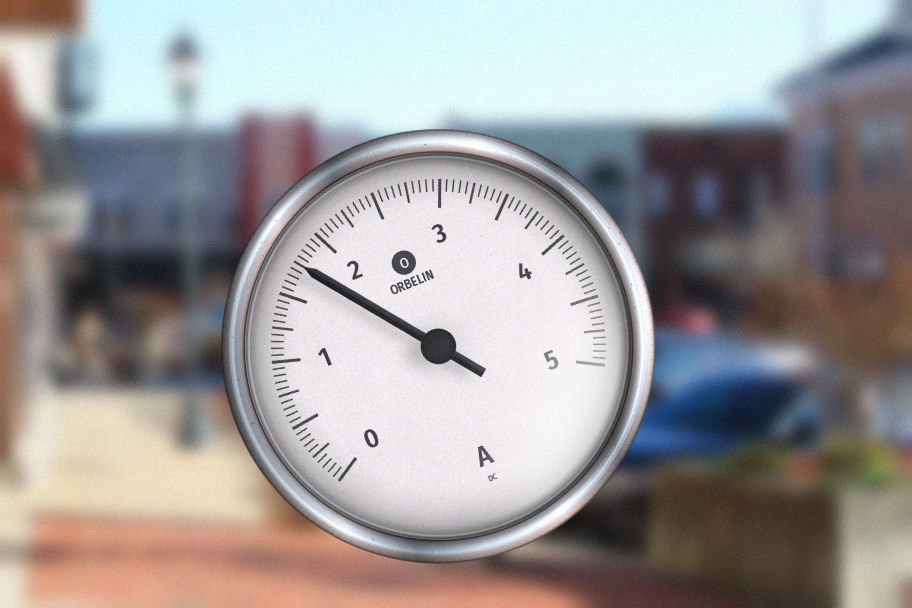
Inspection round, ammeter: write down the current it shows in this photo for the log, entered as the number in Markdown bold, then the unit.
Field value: **1.75** A
